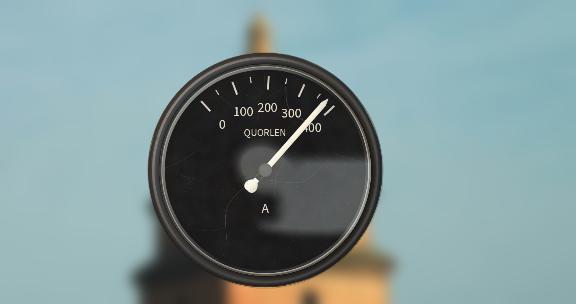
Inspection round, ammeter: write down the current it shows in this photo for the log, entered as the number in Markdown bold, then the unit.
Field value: **375** A
